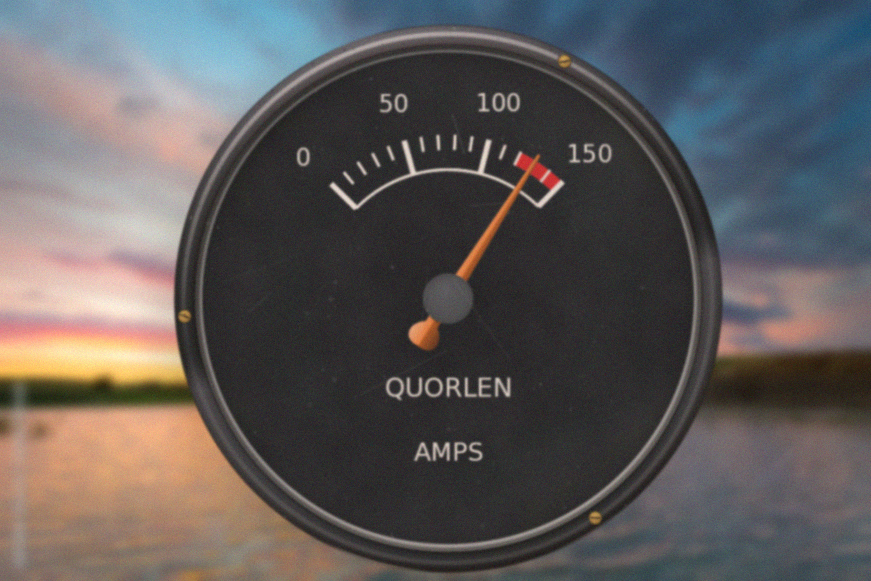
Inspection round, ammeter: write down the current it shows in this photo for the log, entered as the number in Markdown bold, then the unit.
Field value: **130** A
